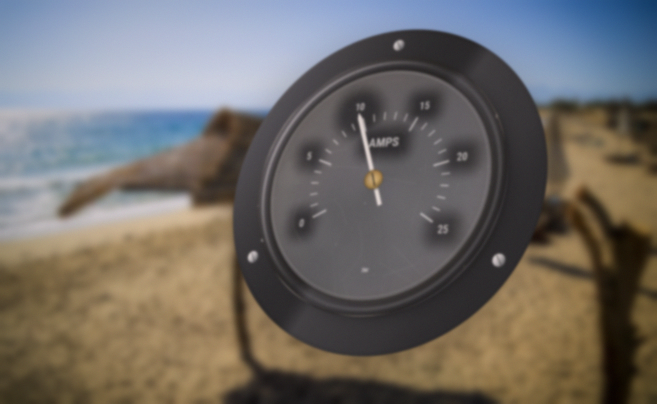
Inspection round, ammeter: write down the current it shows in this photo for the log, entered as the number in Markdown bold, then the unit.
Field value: **10** A
